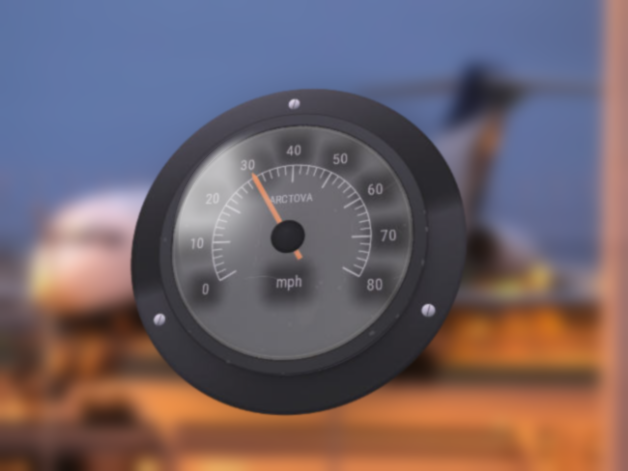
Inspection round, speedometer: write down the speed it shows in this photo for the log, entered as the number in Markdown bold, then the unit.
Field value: **30** mph
